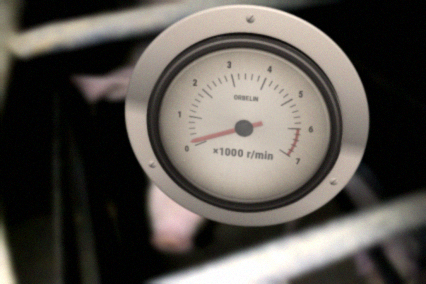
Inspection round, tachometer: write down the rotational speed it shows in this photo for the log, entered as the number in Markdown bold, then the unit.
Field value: **200** rpm
